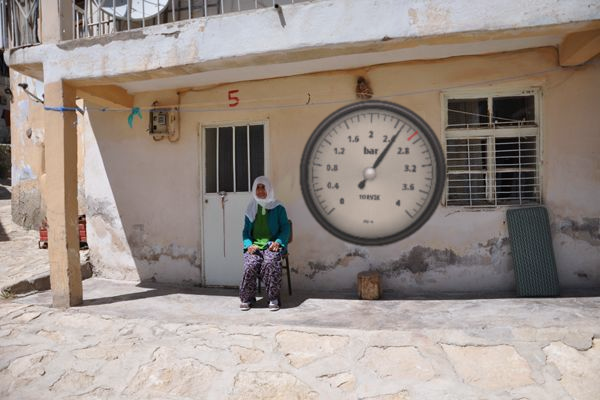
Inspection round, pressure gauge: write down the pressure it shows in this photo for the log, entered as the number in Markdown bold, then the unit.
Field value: **2.5** bar
